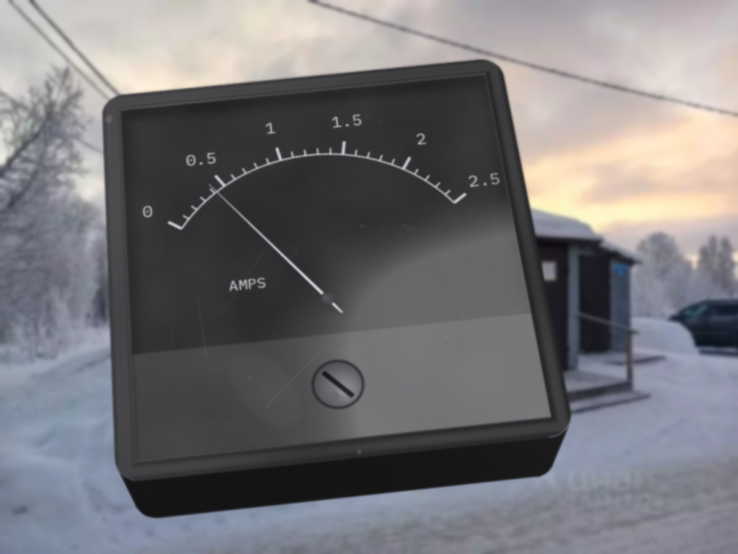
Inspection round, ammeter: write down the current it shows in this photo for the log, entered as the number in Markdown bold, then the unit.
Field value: **0.4** A
